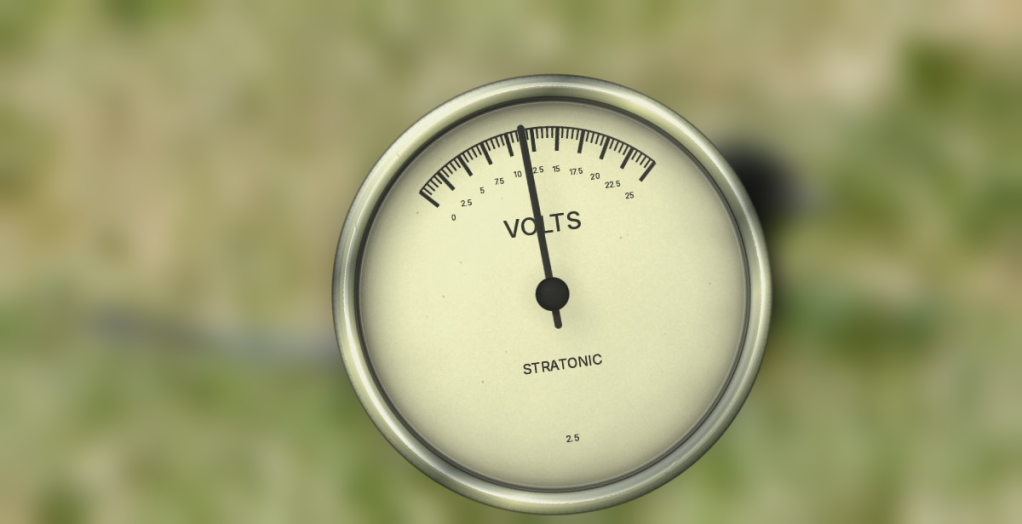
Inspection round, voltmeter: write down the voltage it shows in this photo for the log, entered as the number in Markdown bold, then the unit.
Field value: **11.5** V
